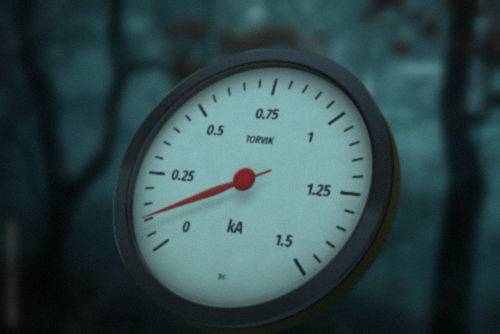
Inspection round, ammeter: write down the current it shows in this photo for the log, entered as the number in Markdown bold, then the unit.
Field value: **0.1** kA
